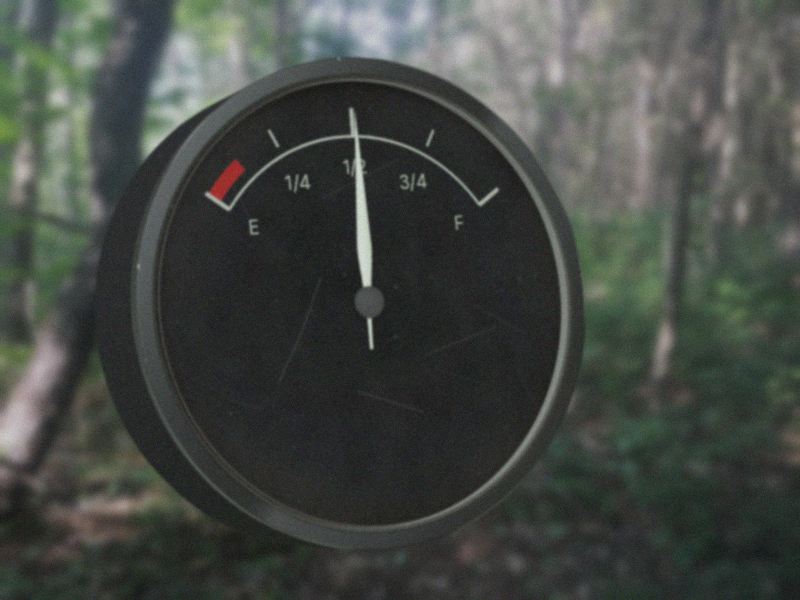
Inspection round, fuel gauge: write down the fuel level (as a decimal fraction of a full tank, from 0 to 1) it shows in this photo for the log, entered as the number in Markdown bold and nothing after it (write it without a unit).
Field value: **0.5**
